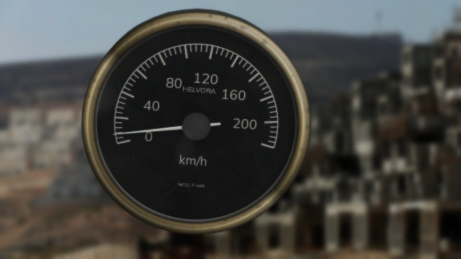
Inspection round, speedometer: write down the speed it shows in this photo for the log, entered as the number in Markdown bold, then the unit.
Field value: **8** km/h
